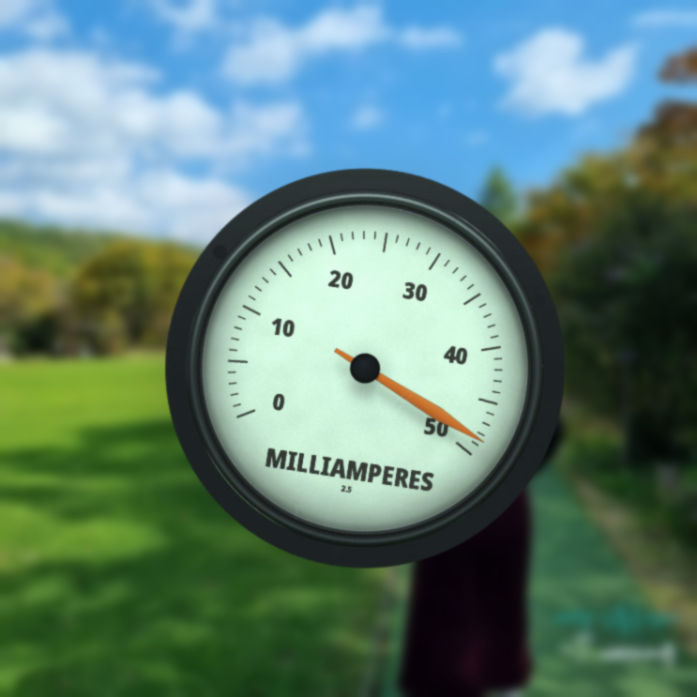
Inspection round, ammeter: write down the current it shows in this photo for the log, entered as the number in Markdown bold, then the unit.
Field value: **48.5** mA
